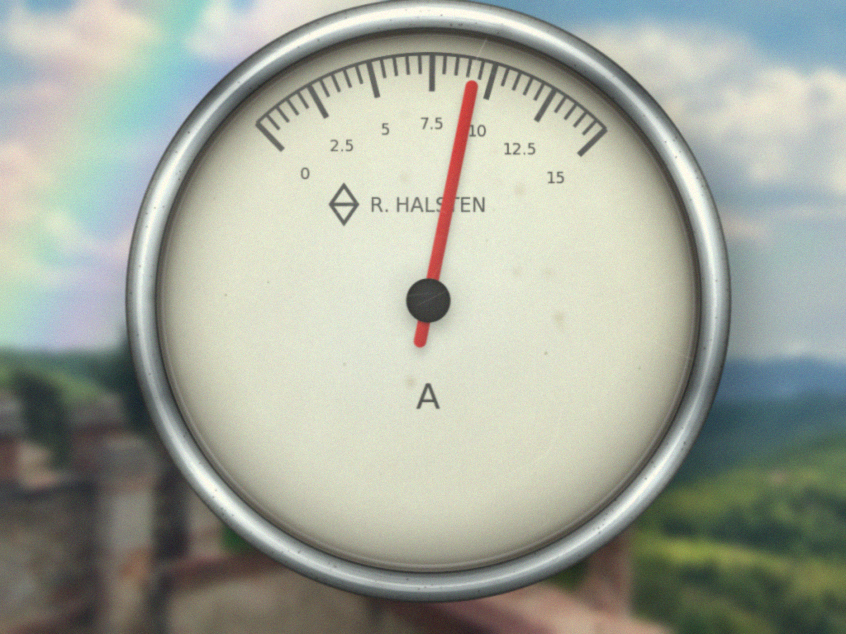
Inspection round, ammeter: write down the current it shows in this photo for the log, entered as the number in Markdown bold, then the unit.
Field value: **9.25** A
